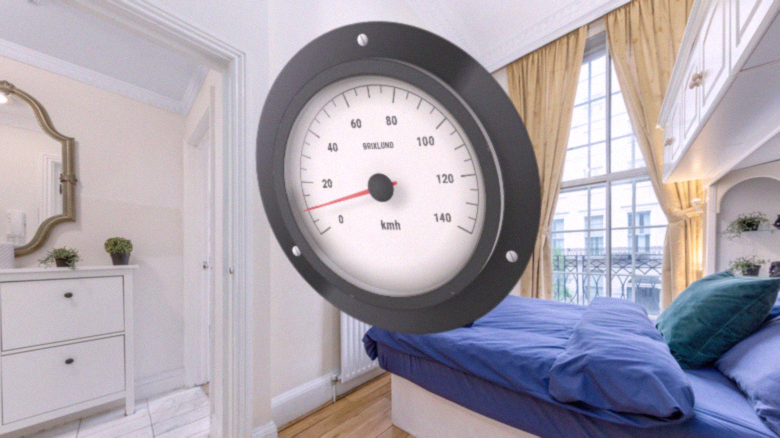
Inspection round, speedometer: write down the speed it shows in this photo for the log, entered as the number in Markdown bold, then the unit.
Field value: **10** km/h
